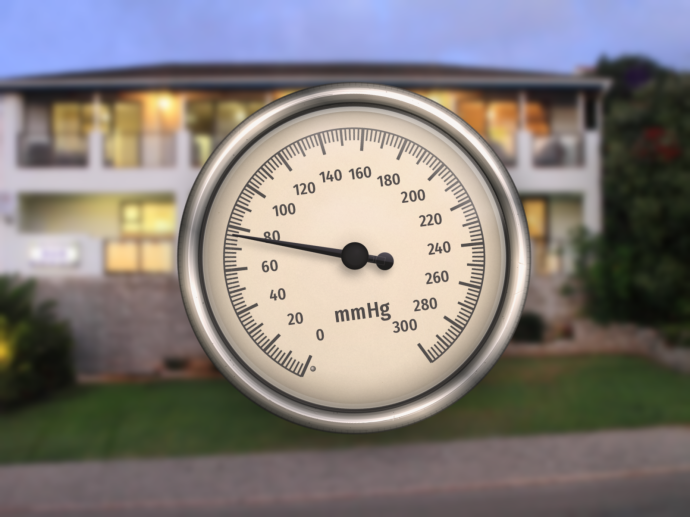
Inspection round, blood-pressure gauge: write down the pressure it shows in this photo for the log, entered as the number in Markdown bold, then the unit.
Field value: **76** mmHg
